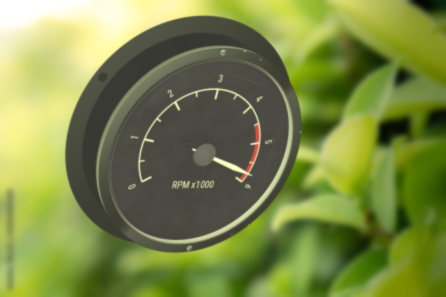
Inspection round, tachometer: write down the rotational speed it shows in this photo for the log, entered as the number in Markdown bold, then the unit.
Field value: **5750** rpm
